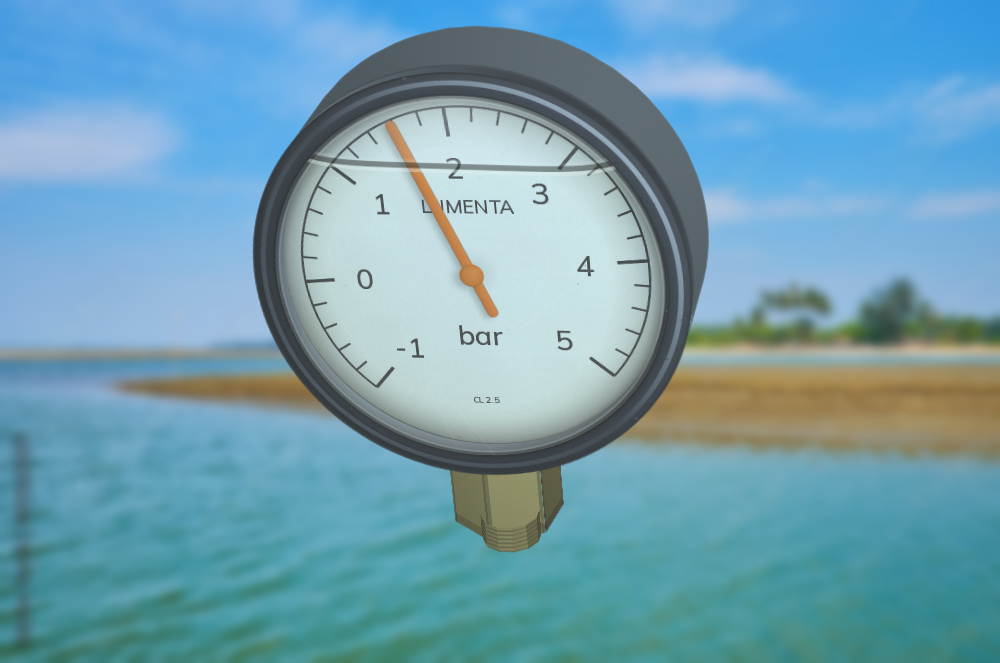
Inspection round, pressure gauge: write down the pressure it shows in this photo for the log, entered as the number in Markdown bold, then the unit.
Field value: **1.6** bar
